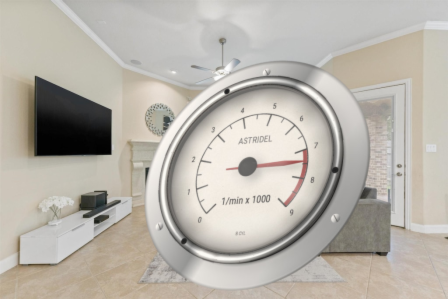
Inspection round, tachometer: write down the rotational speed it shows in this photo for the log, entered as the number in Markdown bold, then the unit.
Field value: **7500** rpm
